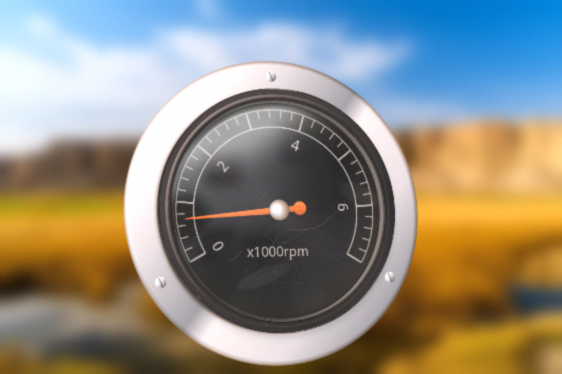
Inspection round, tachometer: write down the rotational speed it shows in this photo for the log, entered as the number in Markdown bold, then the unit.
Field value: **700** rpm
